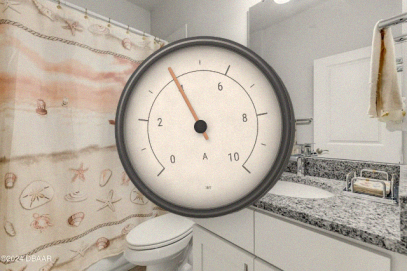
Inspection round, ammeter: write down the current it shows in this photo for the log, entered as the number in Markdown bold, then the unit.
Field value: **4** A
